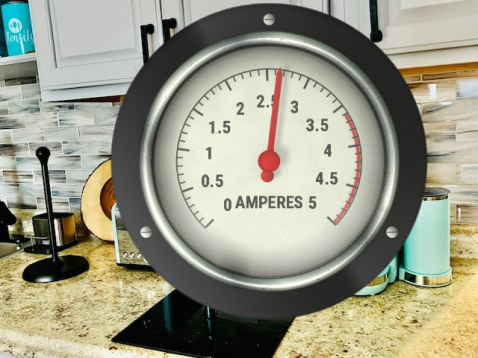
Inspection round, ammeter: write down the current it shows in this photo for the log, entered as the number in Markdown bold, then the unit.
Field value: **2.65** A
